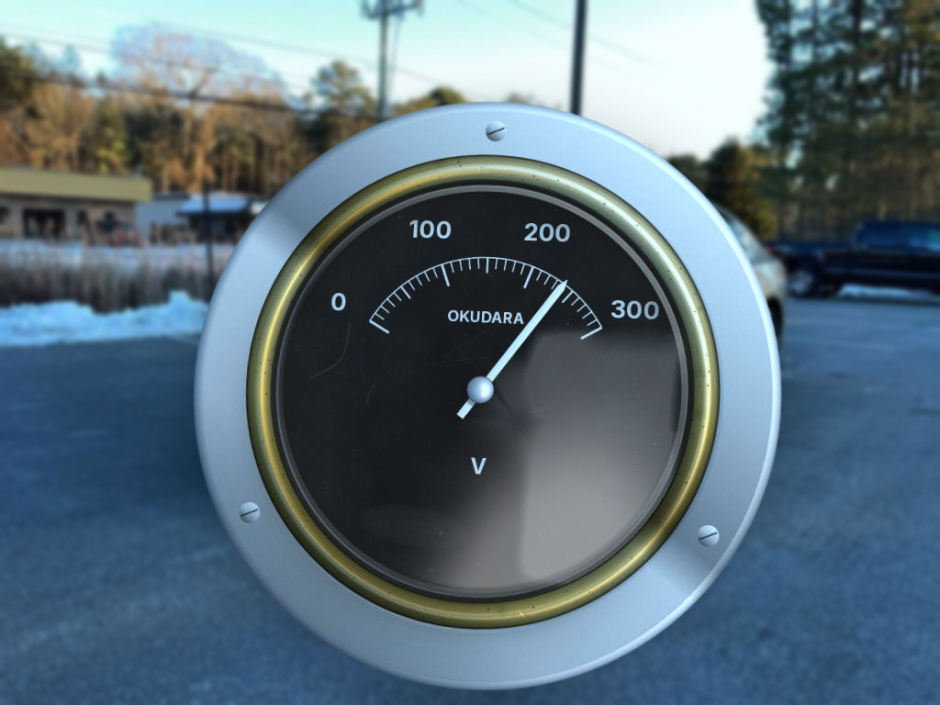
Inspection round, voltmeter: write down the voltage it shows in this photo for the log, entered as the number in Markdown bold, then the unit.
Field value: **240** V
